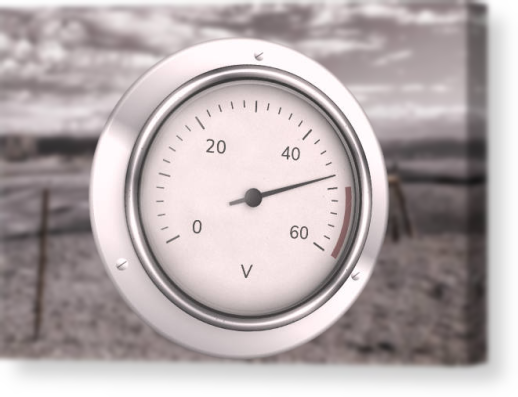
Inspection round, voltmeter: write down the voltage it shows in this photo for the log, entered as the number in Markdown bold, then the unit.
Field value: **48** V
